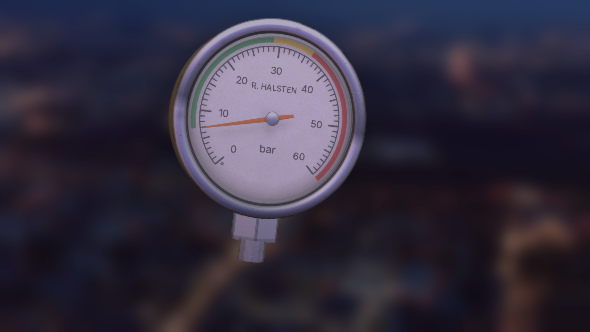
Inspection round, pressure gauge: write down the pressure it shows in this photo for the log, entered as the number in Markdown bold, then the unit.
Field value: **7** bar
